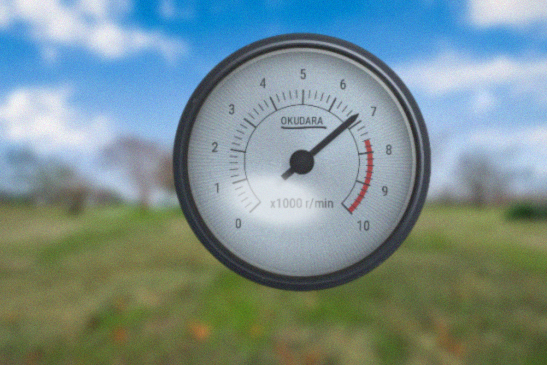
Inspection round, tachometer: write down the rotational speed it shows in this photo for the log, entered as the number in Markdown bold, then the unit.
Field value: **6800** rpm
